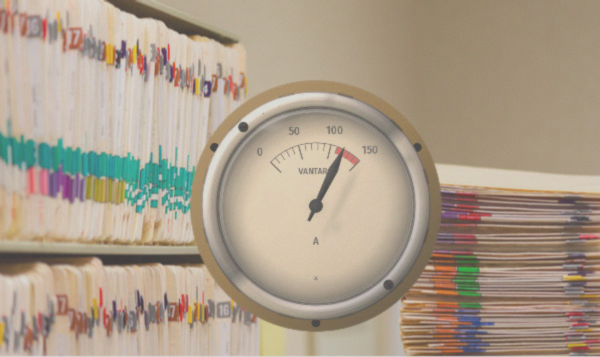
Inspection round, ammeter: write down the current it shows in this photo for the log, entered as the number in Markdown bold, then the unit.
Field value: **120** A
